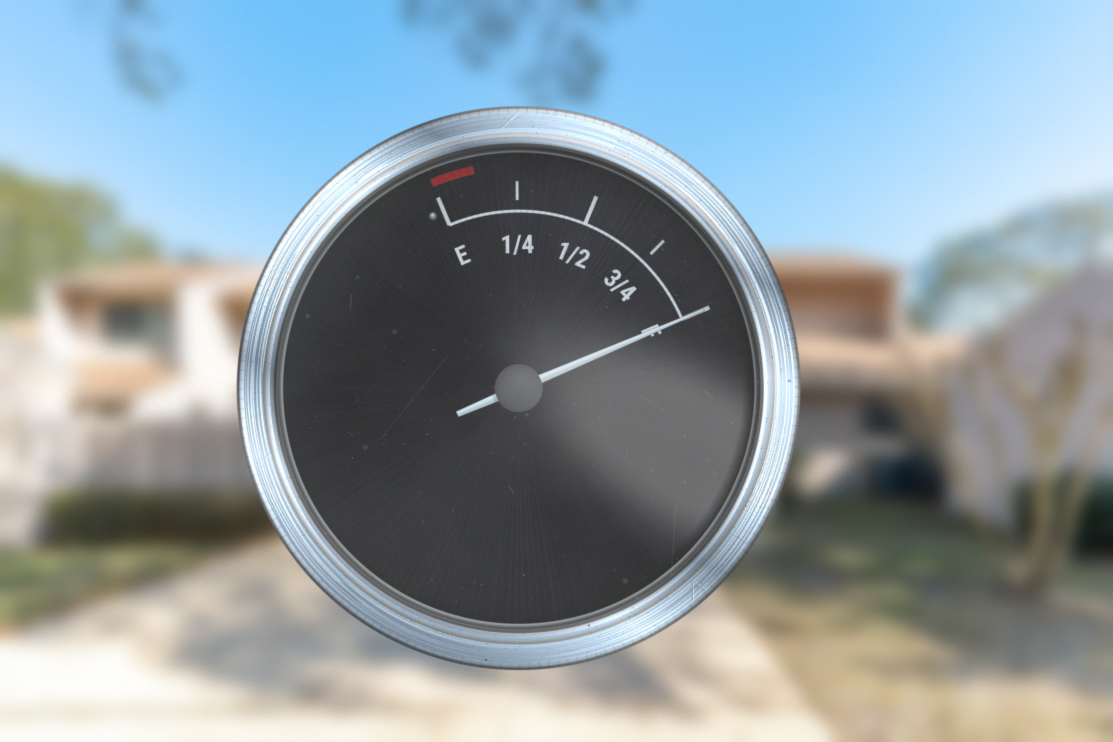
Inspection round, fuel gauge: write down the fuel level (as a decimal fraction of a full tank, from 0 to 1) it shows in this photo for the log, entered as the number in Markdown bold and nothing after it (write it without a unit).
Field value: **1**
